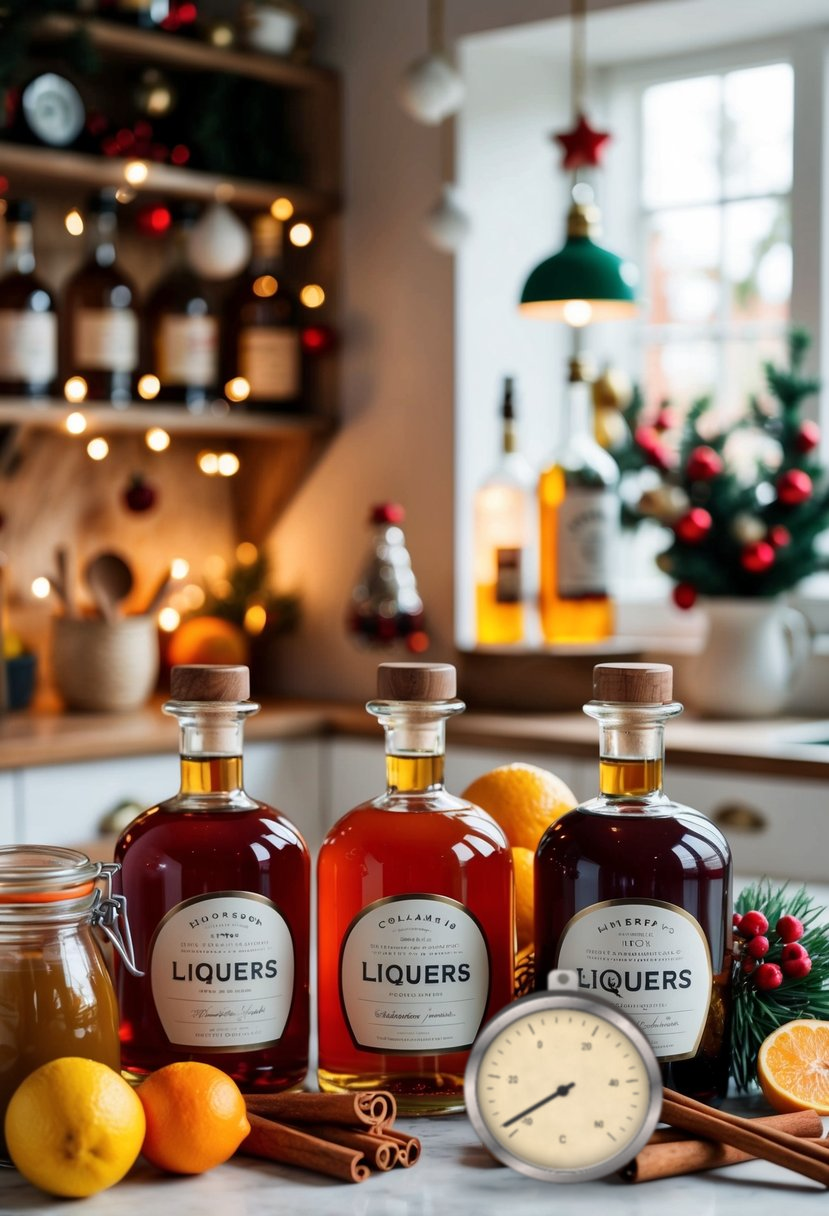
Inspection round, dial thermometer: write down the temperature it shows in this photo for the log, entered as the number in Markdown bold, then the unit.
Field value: **-36** °C
